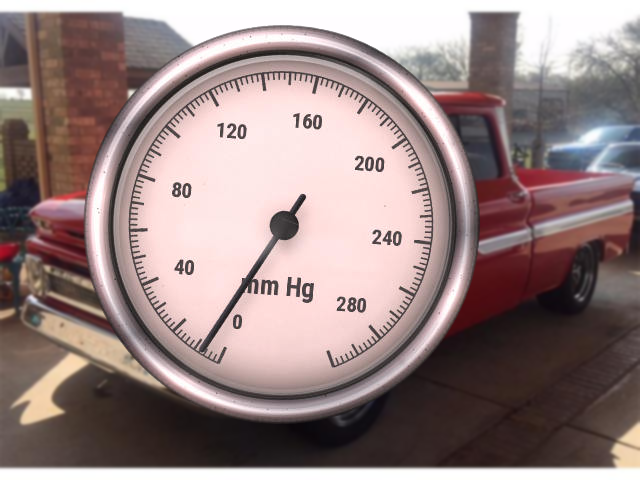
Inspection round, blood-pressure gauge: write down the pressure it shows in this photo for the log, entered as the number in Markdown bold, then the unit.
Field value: **8** mmHg
